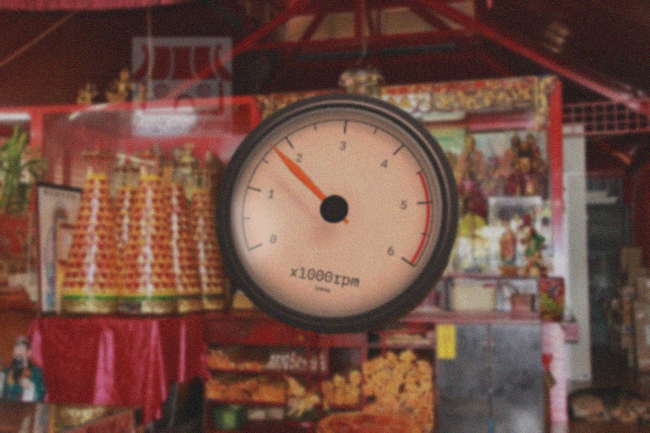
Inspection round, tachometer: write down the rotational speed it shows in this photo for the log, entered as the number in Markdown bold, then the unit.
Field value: **1750** rpm
